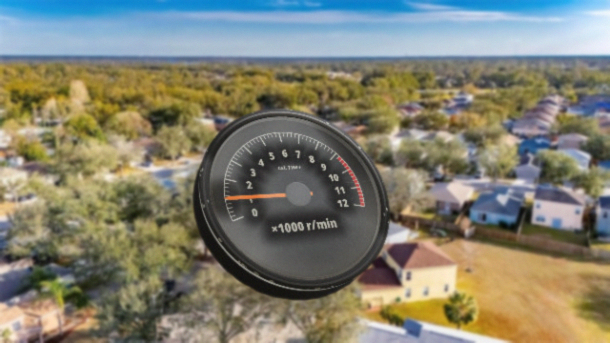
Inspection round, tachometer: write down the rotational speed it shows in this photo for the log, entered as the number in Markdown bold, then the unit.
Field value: **1000** rpm
